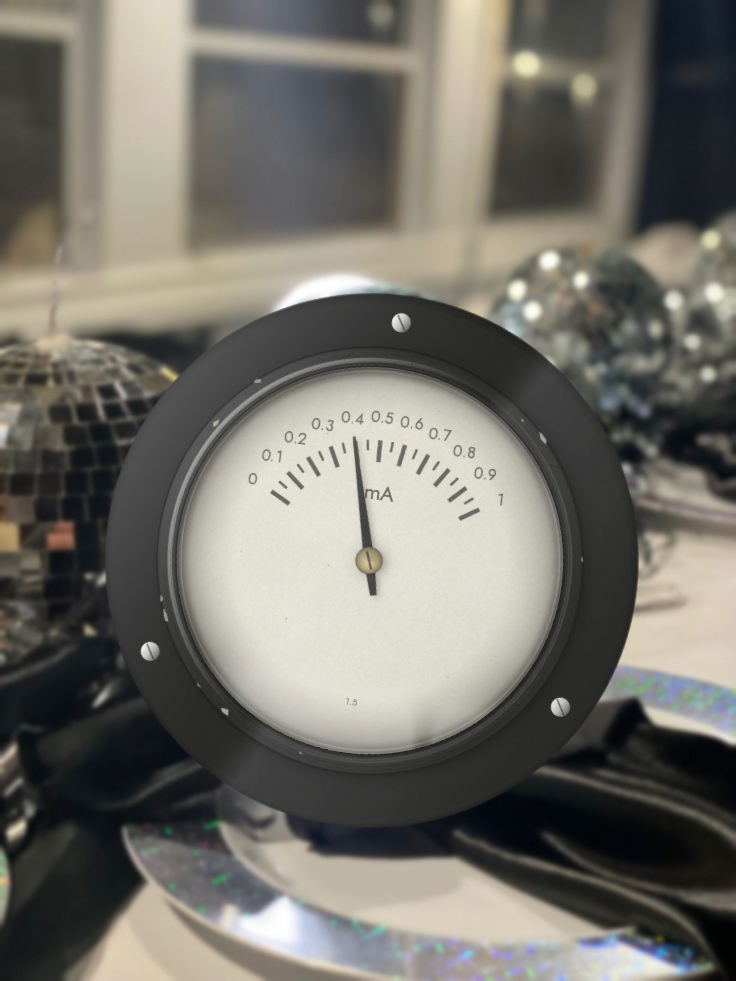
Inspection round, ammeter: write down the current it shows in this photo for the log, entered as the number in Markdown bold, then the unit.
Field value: **0.4** mA
